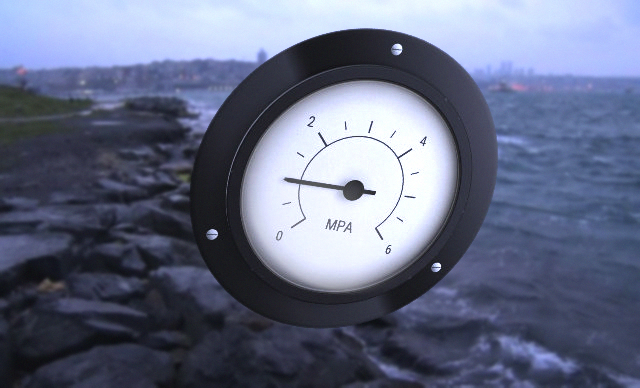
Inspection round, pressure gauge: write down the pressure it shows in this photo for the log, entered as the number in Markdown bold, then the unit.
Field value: **1** MPa
